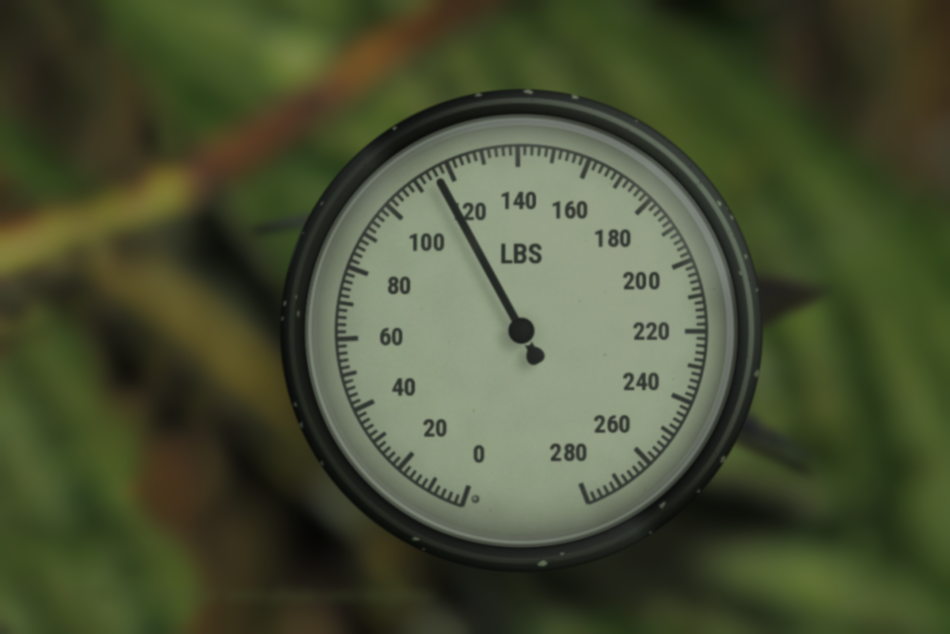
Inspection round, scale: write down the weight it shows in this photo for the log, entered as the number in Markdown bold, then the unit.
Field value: **116** lb
